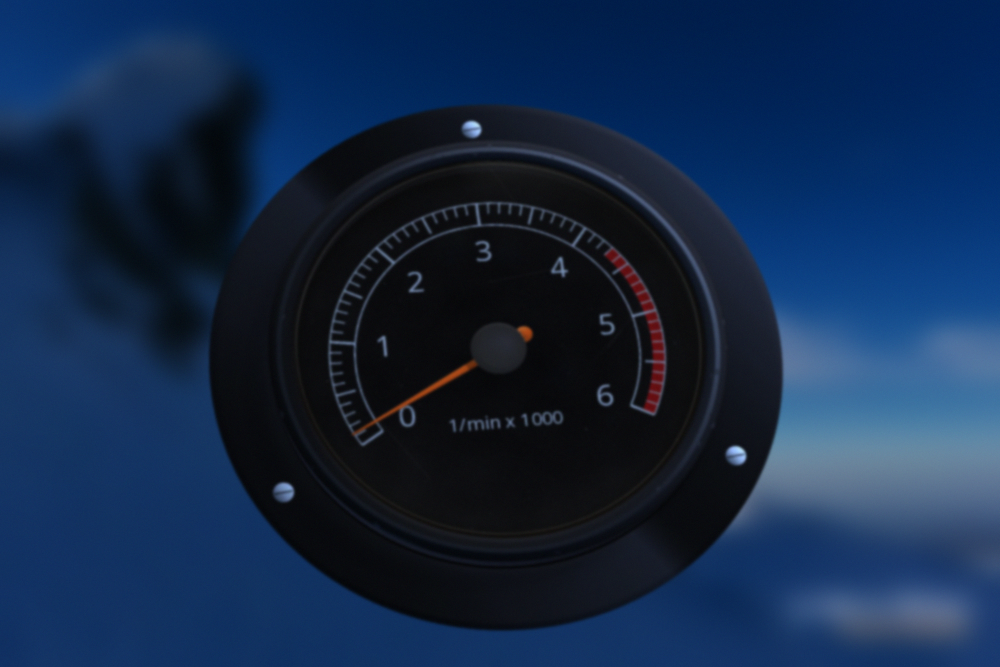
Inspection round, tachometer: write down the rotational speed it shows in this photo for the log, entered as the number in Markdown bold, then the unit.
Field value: **100** rpm
